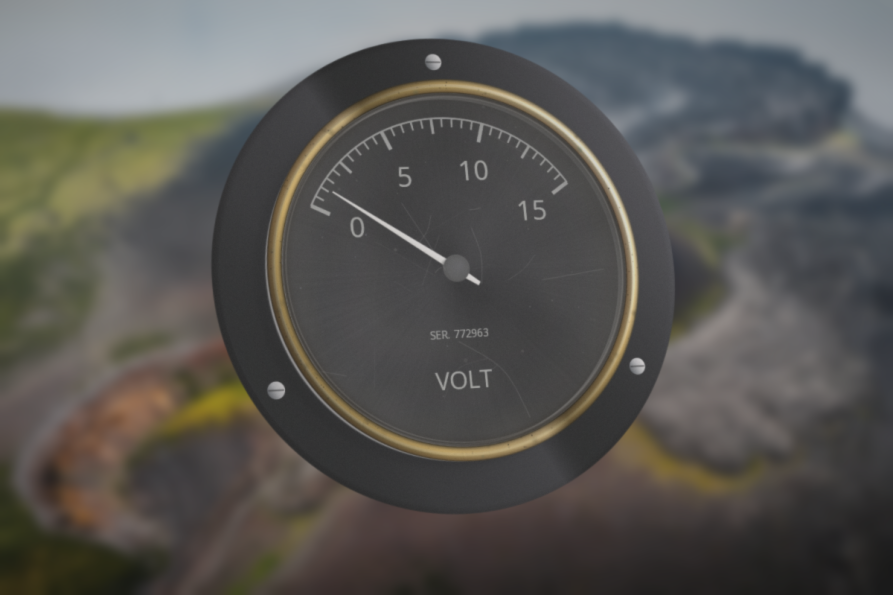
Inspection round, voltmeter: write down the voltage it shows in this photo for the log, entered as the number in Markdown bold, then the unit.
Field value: **1** V
